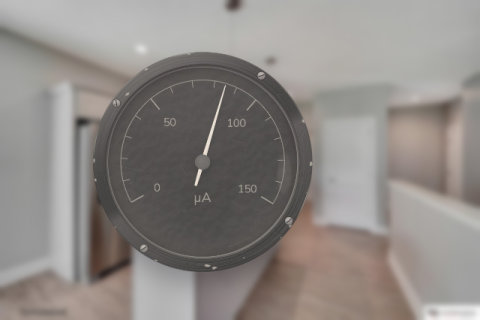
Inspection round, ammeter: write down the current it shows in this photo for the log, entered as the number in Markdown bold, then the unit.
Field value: **85** µA
